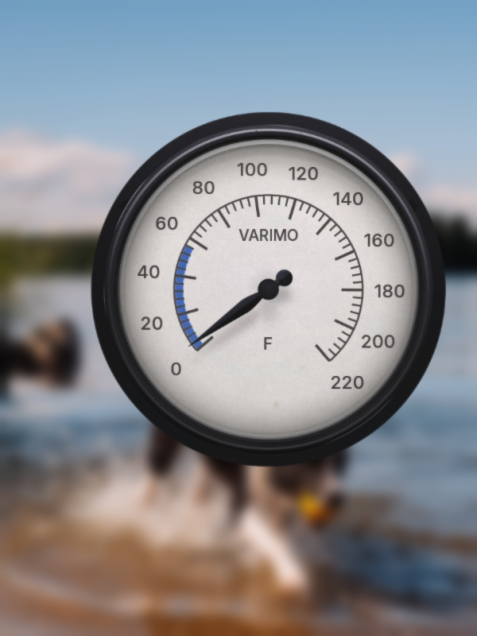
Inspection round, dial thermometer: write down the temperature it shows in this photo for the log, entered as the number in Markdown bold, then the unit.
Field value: **4** °F
